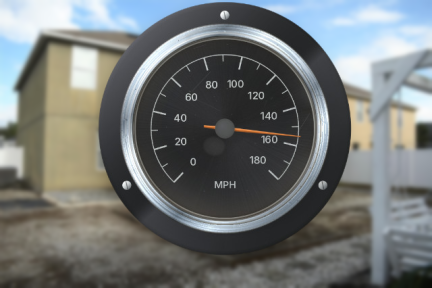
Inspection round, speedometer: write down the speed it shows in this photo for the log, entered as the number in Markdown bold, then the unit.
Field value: **155** mph
